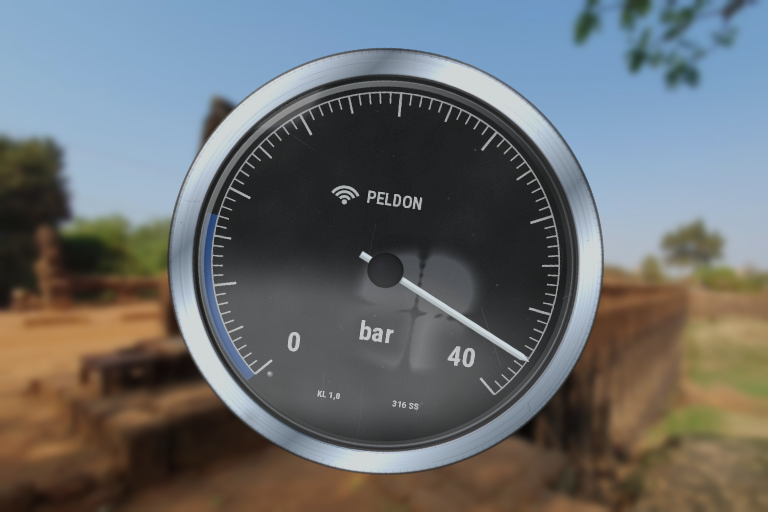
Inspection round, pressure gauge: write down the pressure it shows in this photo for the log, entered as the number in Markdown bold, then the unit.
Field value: **37.5** bar
